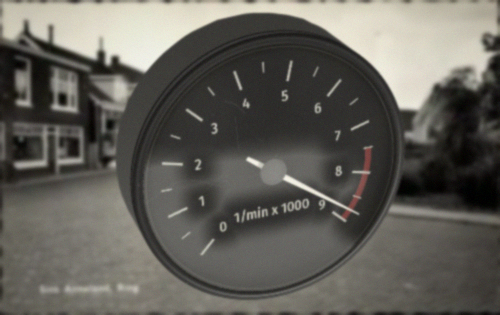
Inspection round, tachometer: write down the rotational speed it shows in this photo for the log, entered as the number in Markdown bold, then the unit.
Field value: **8750** rpm
